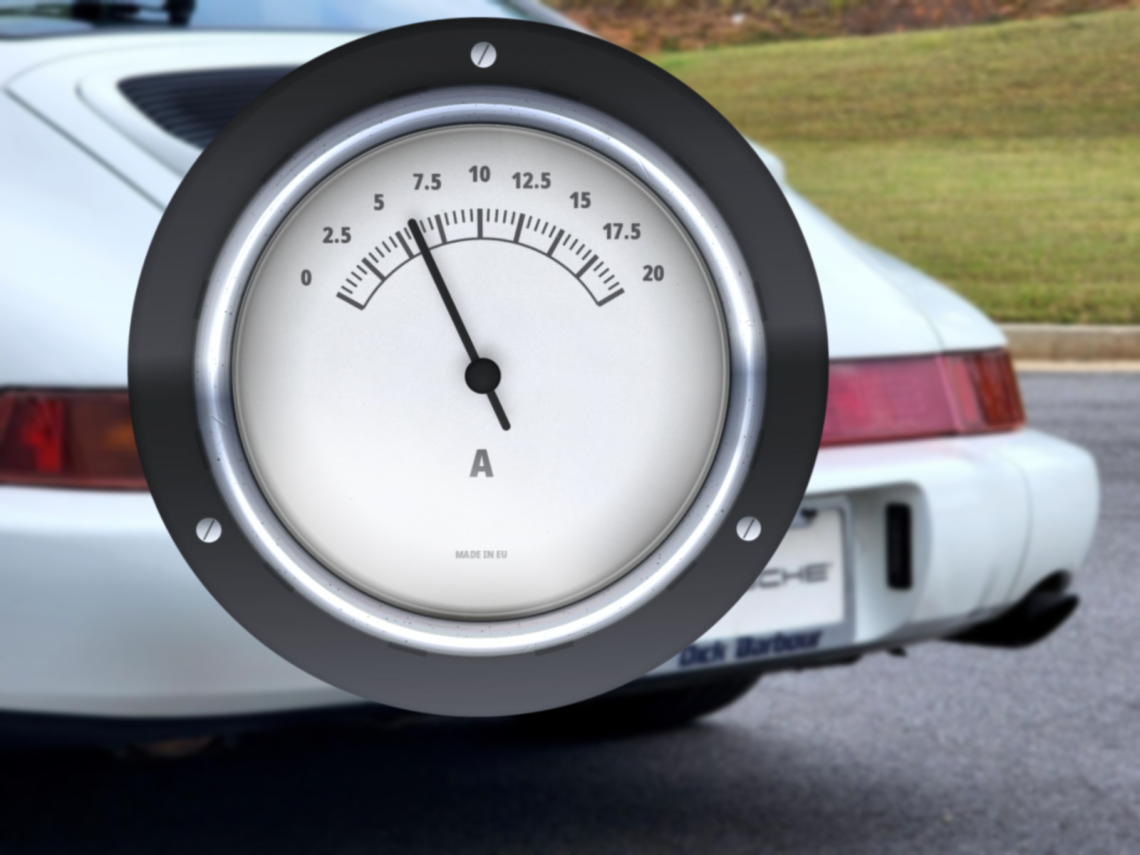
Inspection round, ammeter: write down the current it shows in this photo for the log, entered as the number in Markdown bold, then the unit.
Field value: **6** A
